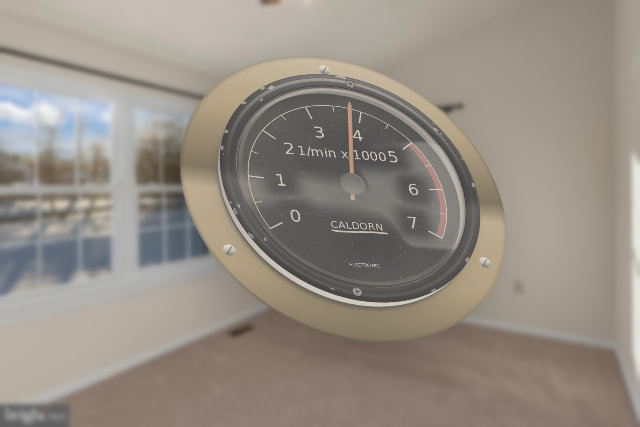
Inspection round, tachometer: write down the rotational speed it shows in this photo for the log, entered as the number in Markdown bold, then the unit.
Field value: **3750** rpm
